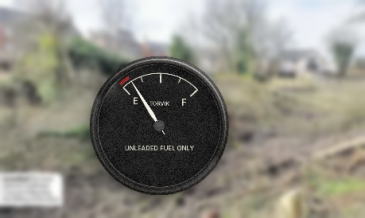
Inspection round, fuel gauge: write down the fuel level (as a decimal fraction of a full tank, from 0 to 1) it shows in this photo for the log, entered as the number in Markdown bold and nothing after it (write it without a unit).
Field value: **0.125**
